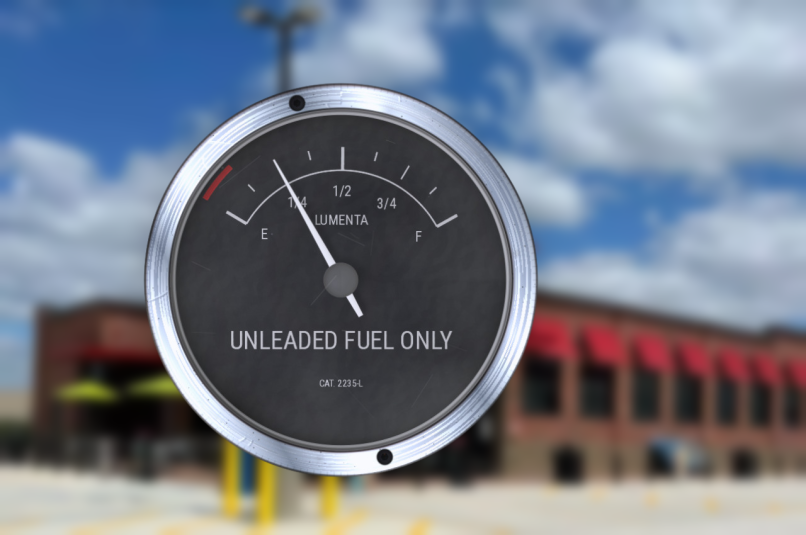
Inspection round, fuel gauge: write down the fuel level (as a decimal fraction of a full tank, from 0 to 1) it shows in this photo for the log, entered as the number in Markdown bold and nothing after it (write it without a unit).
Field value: **0.25**
